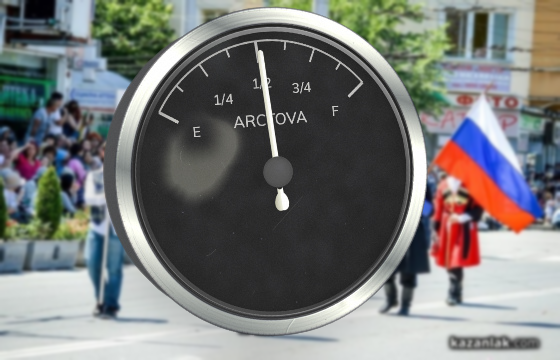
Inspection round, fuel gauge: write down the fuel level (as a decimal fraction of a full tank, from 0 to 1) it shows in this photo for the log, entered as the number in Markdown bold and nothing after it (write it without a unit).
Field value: **0.5**
